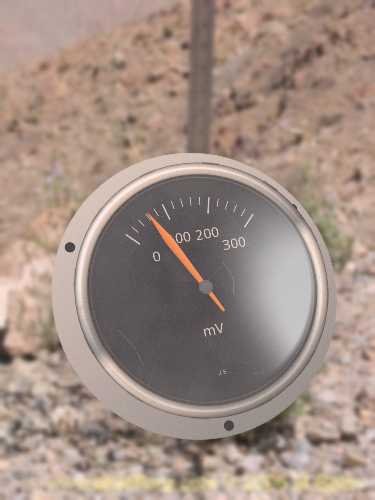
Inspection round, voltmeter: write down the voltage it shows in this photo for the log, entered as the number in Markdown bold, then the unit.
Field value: **60** mV
